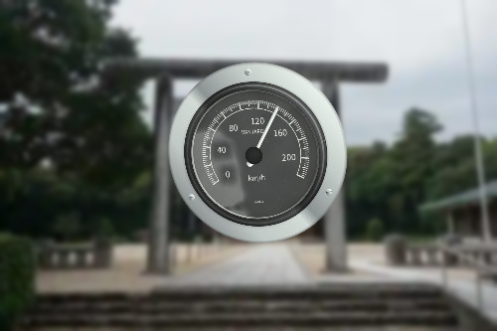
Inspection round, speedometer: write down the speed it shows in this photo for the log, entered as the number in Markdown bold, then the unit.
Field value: **140** km/h
